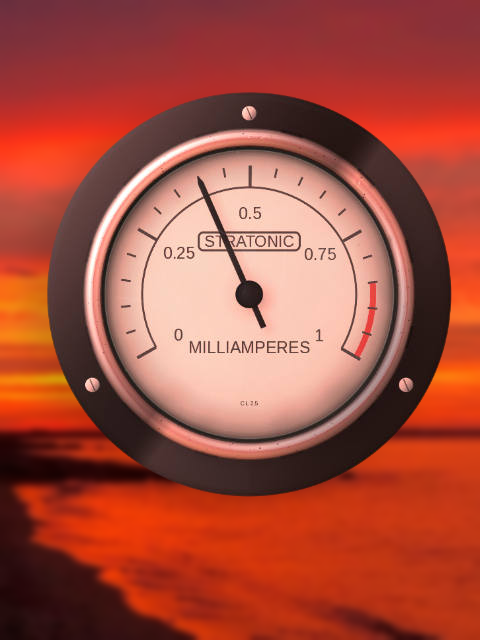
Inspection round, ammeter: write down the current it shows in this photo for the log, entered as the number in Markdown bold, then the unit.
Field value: **0.4** mA
